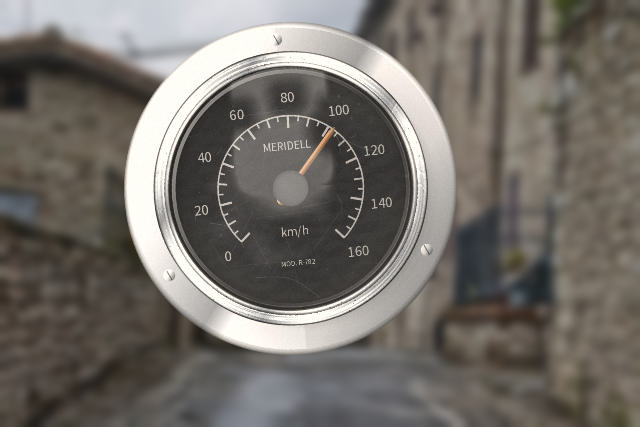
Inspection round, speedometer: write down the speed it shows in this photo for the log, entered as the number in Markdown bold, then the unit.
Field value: **102.5** km/h
